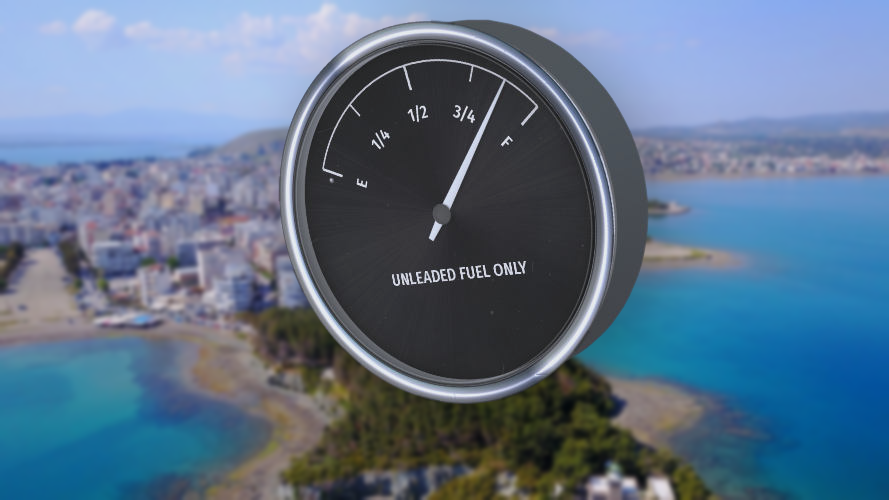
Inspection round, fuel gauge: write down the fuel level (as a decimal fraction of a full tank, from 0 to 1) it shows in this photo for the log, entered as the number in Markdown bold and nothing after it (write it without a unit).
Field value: **0.875**
